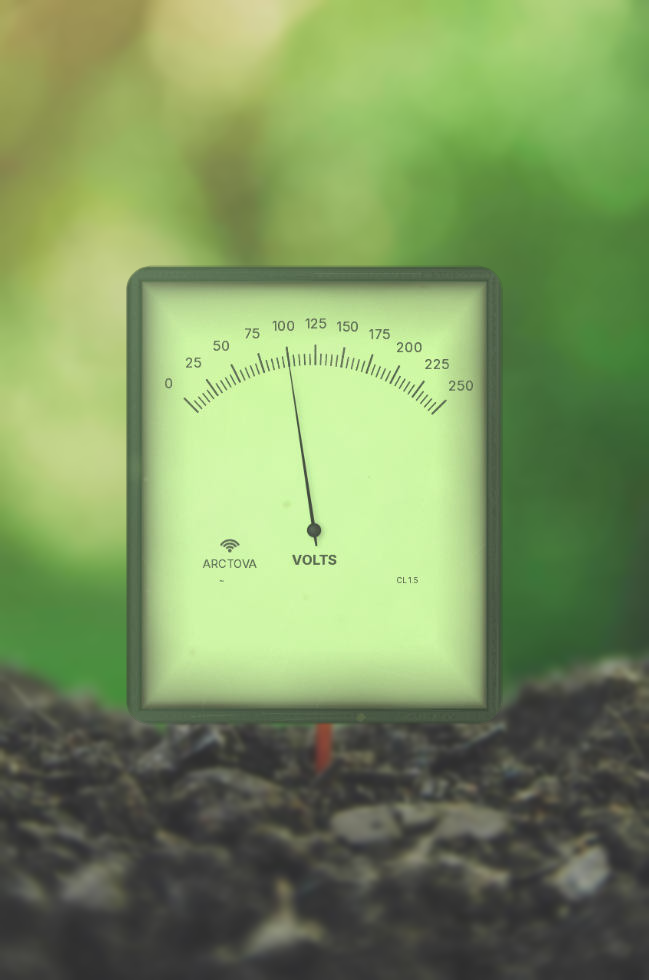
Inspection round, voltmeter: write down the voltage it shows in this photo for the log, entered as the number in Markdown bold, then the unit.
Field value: **100** V
